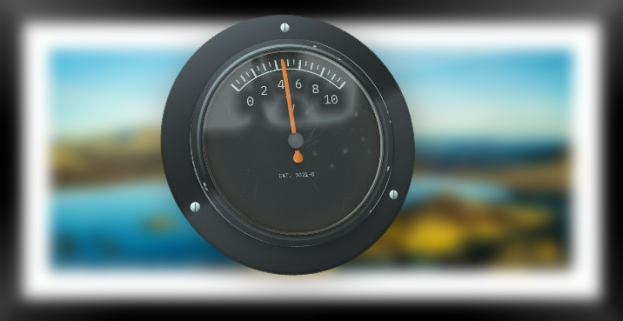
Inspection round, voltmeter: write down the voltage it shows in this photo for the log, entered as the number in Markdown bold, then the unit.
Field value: **4.5** V
